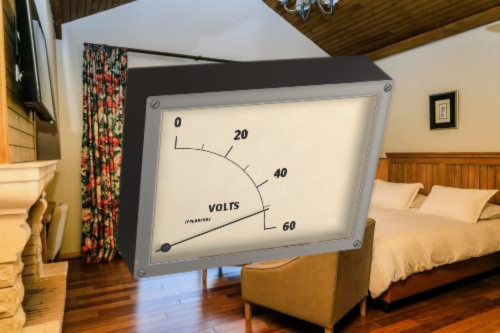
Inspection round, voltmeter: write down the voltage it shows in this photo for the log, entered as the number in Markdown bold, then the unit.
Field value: **50** V
